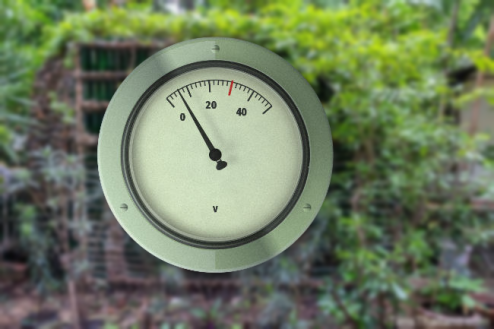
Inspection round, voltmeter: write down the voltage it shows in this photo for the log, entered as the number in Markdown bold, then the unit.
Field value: **6** V
